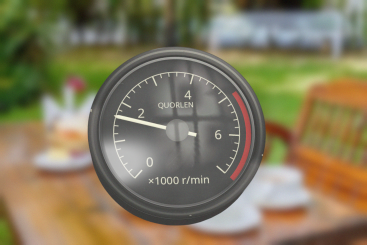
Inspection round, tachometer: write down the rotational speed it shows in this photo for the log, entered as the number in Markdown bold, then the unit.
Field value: **1600** rpm
